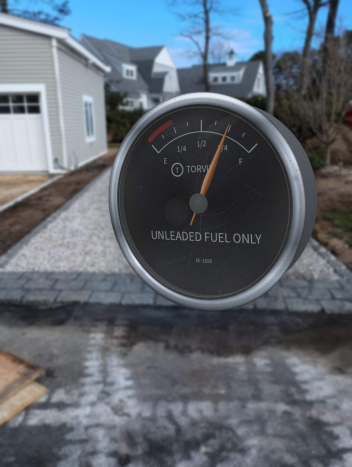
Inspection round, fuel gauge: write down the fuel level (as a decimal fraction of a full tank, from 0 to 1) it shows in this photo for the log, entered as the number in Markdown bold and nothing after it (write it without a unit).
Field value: **0.75**
